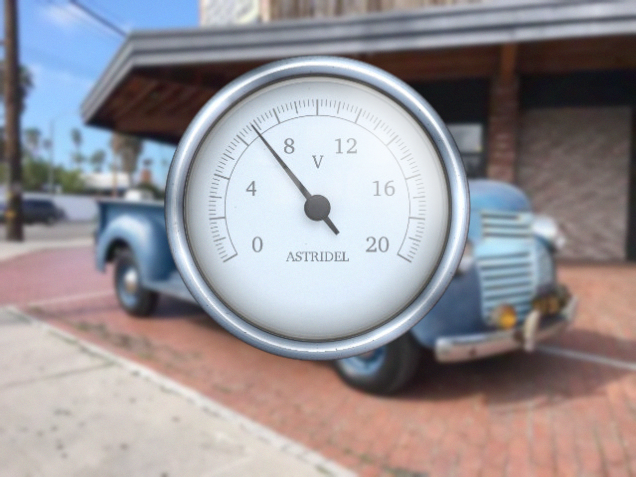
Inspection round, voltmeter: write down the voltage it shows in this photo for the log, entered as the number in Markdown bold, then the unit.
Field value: **6.8** V
